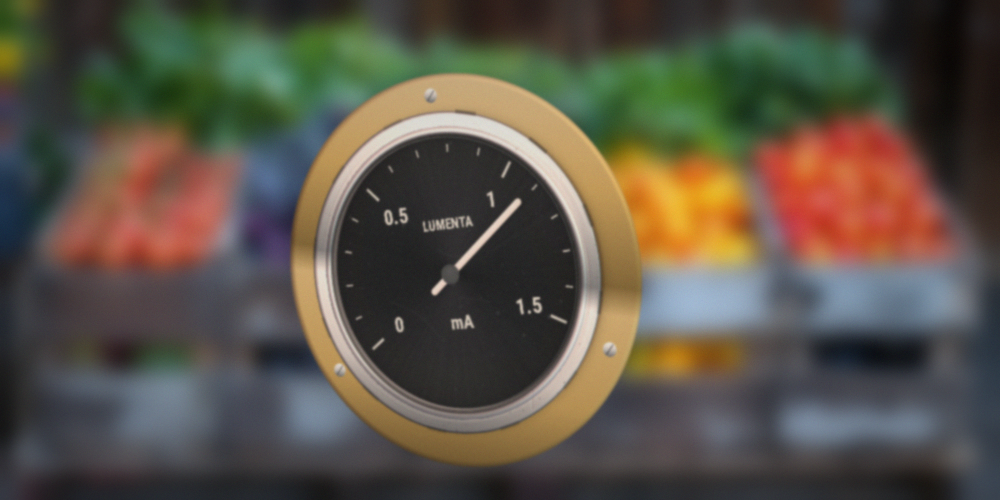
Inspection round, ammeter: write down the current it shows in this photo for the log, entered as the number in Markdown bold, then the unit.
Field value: **1.1** mA
